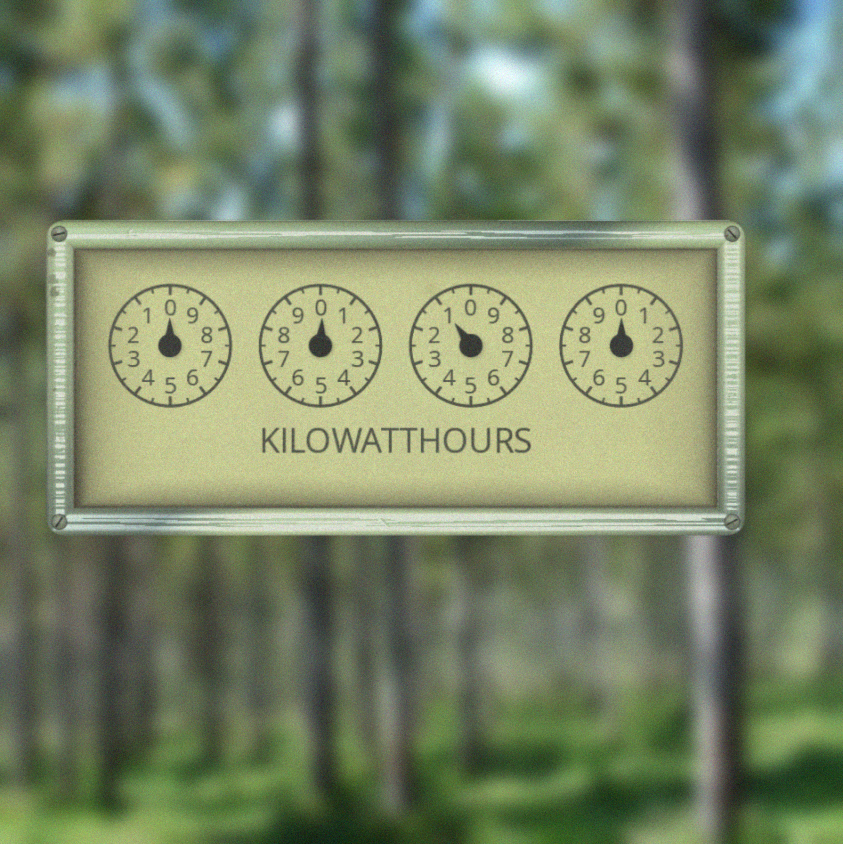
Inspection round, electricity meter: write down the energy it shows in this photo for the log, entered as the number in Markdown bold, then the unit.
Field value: **10** kWh
